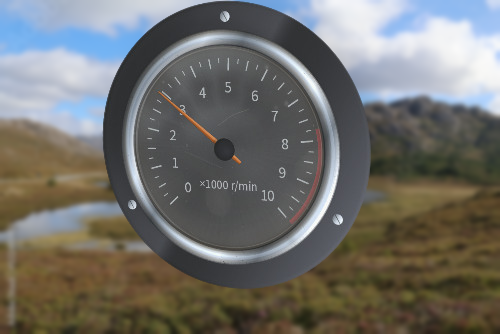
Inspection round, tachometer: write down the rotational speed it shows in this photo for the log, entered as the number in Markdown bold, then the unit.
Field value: **3000** rpm
